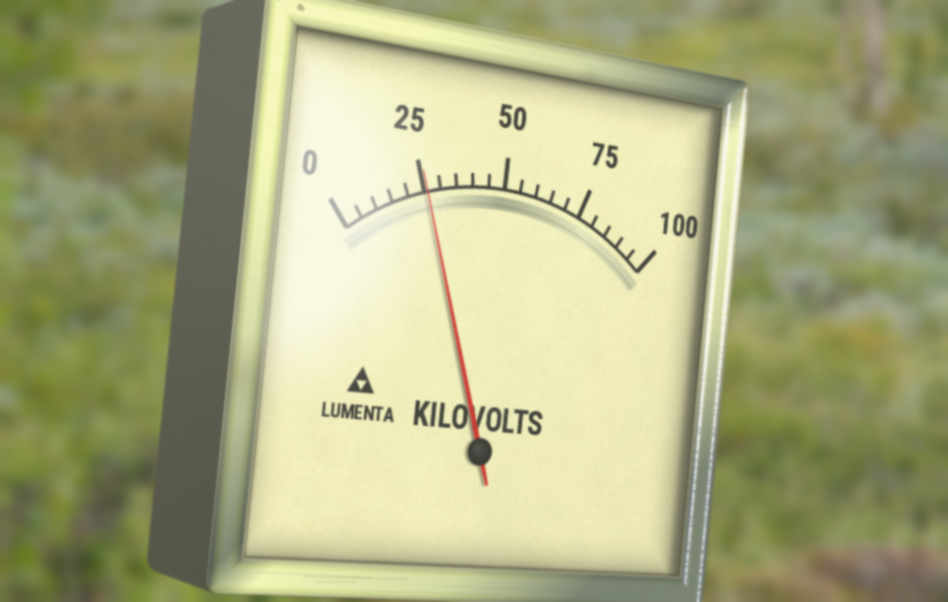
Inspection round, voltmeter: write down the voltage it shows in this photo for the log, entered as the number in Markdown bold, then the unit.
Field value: **25** kV
